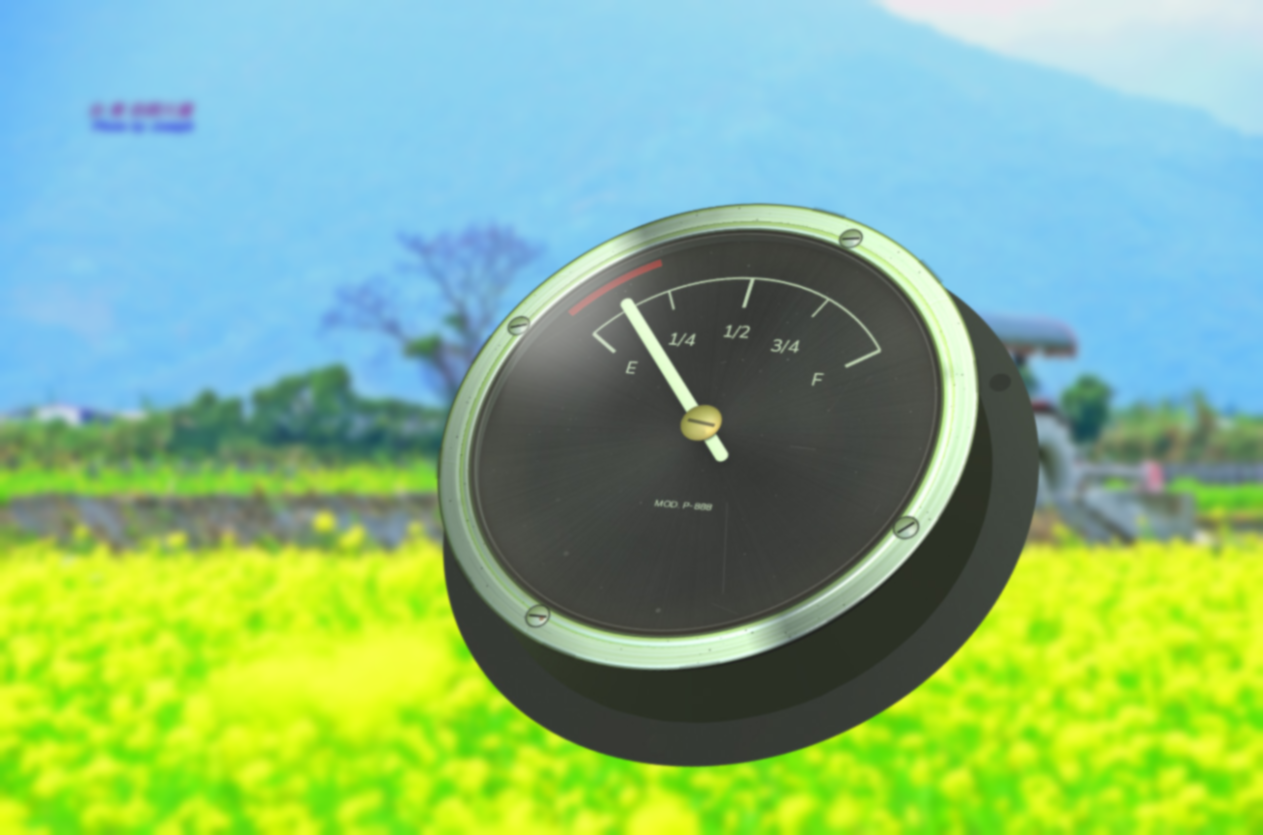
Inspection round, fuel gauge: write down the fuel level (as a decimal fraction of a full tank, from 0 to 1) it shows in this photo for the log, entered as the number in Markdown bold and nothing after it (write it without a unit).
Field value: **0.125**
